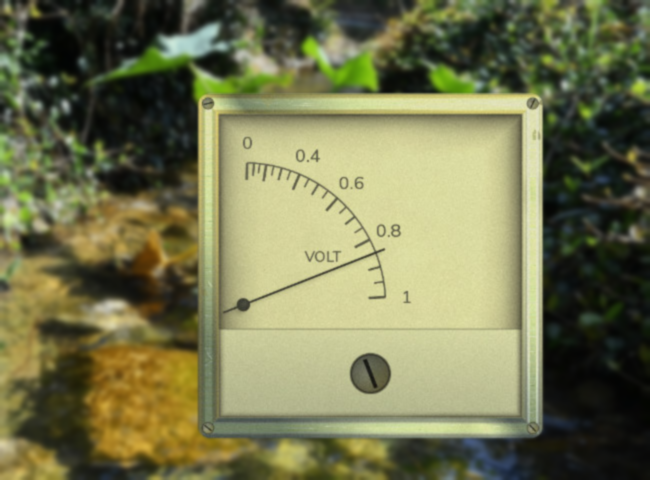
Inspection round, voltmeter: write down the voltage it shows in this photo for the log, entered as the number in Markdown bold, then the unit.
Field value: **0.85** V
